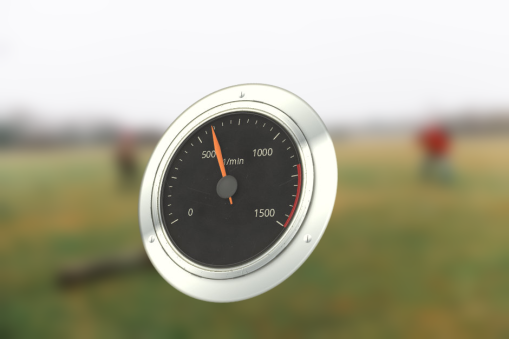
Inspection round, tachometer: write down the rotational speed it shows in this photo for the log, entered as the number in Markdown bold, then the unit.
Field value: **600** rpm
